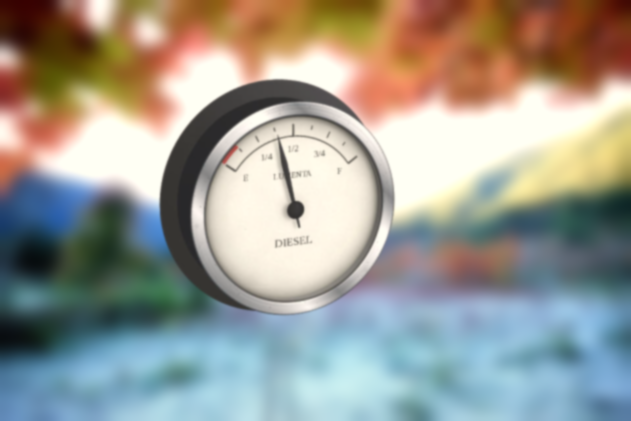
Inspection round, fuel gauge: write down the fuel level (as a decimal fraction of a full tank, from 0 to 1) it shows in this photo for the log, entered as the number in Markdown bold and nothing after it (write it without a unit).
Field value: **0.375**
